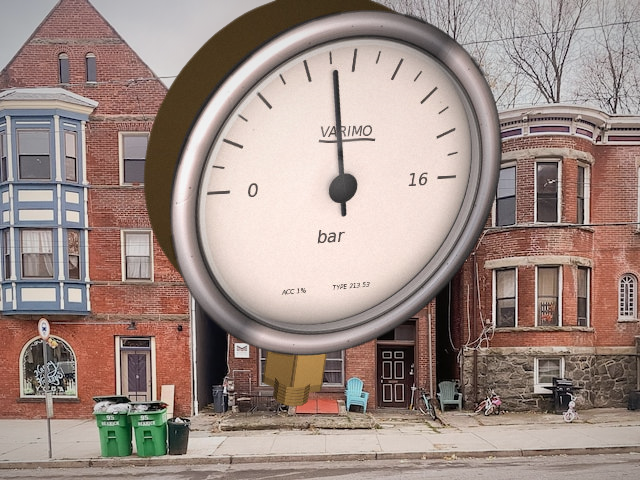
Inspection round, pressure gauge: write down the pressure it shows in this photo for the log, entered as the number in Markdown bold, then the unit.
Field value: **7** bar
